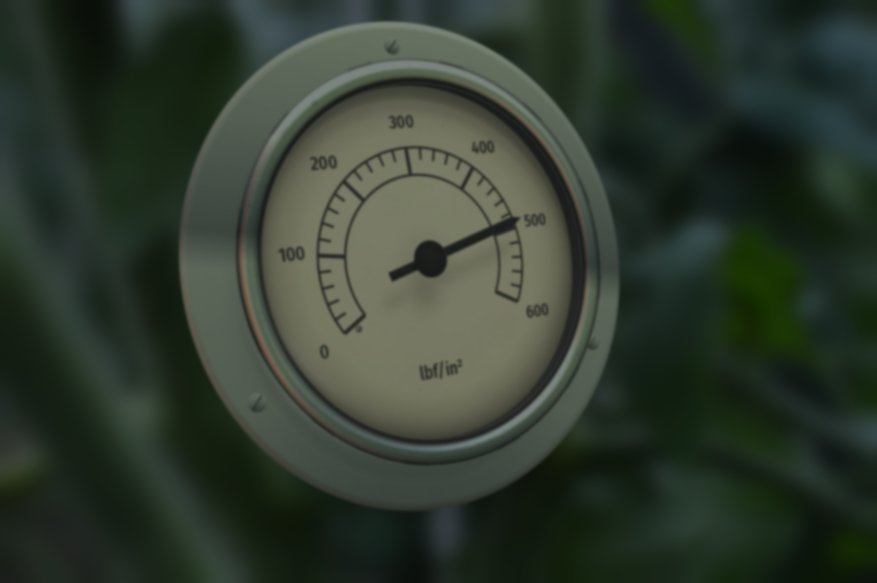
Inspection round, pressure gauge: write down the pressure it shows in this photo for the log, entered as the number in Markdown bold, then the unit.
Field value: **490** psi
